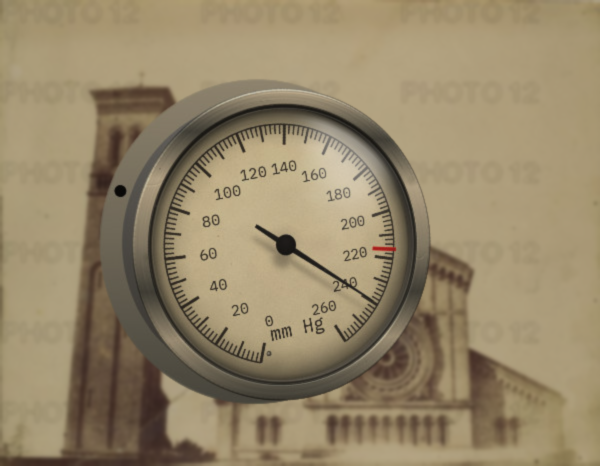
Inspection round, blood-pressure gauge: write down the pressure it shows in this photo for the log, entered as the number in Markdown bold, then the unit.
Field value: **240** mmHg
